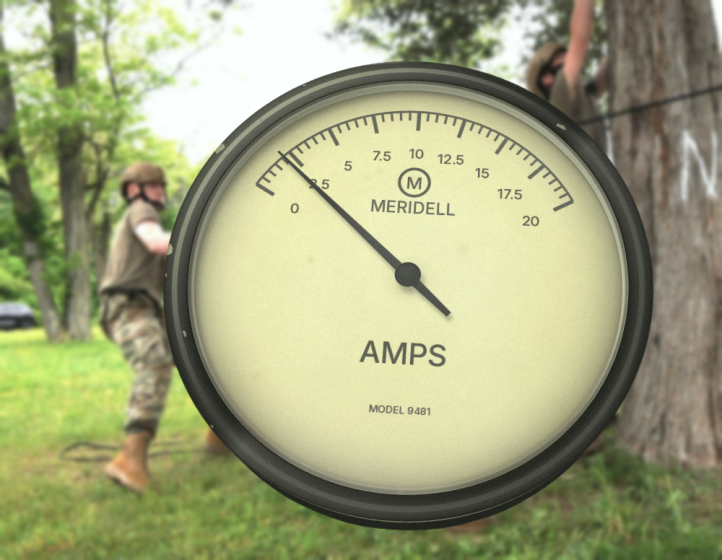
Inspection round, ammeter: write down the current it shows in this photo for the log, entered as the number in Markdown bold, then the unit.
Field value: **2** A
